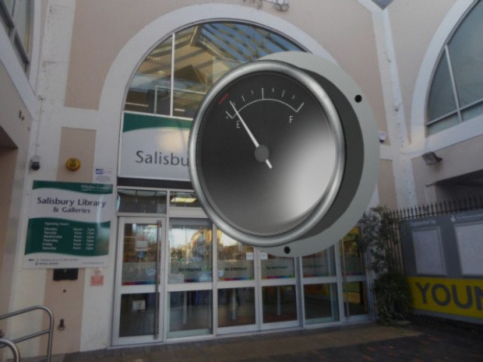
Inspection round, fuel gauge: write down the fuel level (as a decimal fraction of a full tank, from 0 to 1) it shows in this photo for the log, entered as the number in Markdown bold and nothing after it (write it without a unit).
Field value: **0.125**
